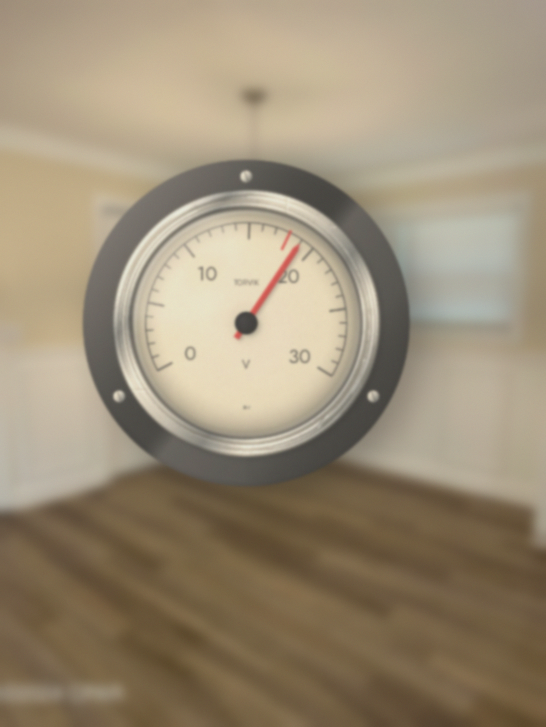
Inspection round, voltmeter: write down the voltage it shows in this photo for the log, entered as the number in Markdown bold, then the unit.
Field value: **19** V
